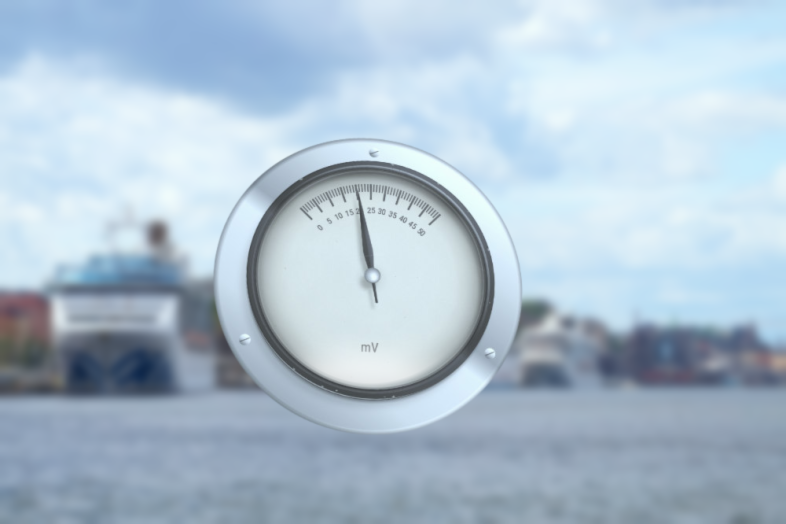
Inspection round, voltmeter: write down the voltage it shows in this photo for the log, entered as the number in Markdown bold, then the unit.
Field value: **20** mV
